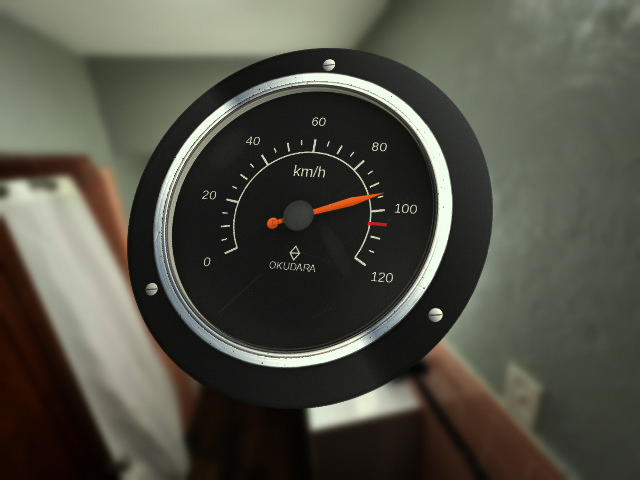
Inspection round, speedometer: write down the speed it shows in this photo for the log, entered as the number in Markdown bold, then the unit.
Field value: **95** km/h
